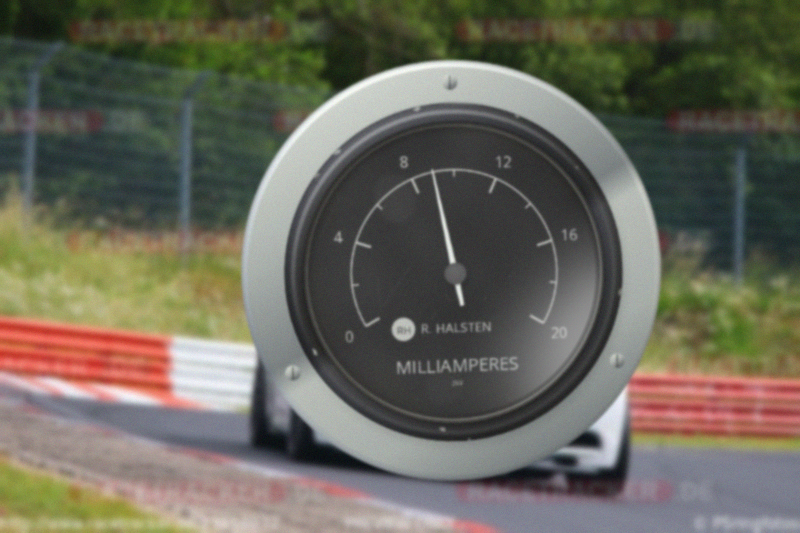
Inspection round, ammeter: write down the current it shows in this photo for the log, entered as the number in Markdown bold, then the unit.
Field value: **9** mA
